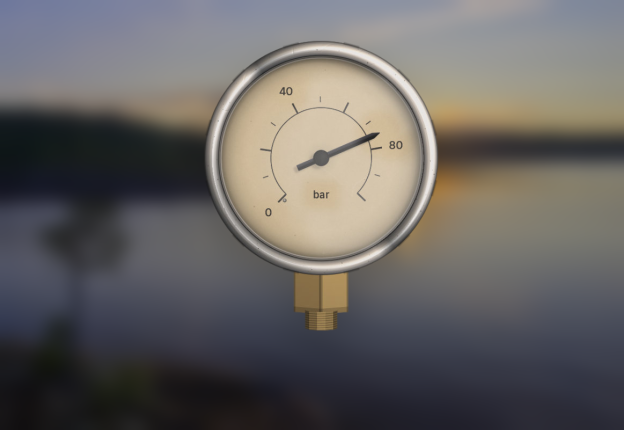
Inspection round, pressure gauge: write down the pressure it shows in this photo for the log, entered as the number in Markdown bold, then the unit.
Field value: **75** bar
